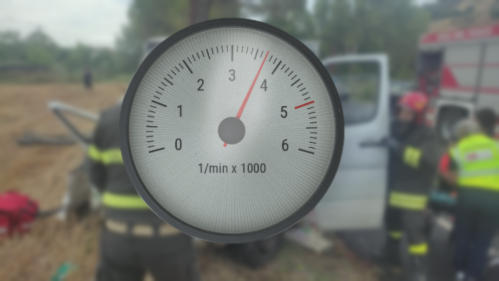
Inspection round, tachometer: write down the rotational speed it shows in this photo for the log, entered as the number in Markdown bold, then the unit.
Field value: **3700** rpm
